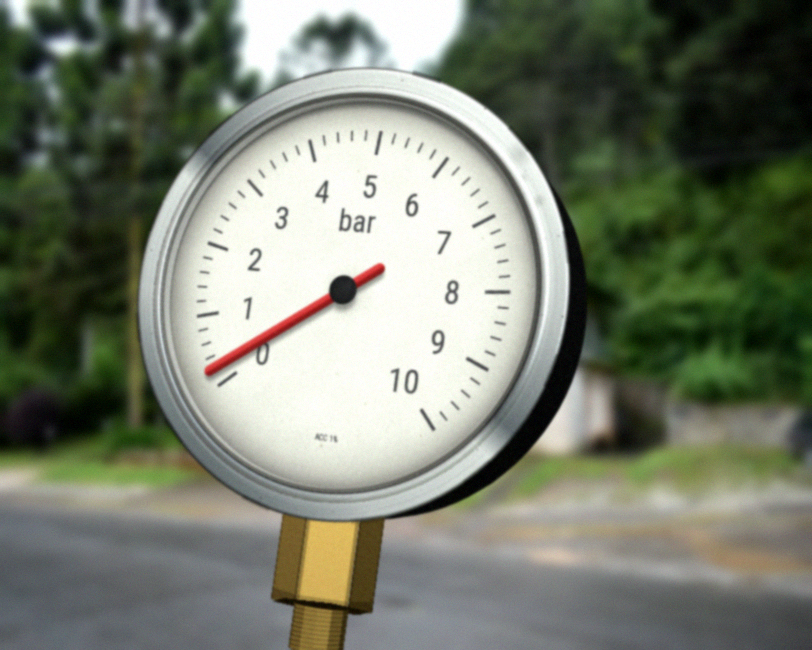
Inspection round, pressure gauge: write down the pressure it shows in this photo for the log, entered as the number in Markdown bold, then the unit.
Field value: **0.2** bar
